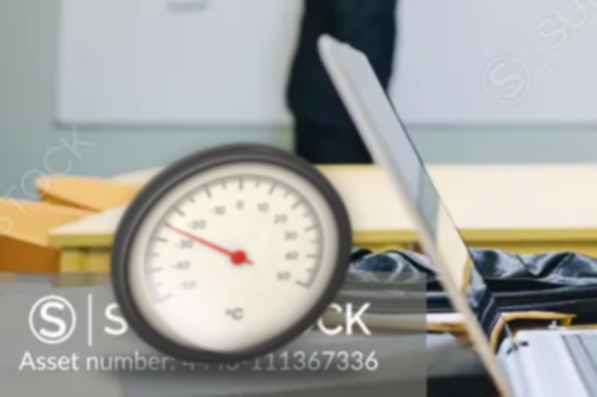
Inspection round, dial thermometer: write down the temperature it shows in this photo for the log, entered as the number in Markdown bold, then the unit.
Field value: **-25** °C
